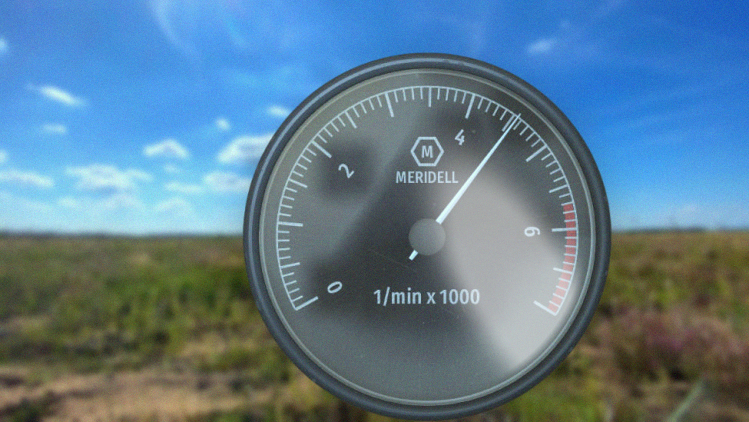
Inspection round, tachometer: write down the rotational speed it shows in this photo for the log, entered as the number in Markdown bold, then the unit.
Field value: **4550** rpm
